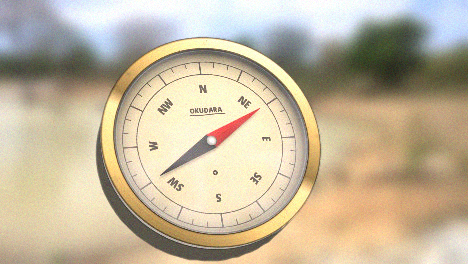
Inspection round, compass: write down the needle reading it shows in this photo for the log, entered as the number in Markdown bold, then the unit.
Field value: **60** °
